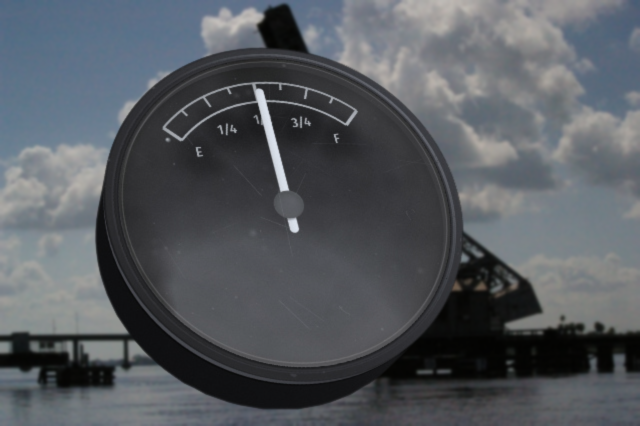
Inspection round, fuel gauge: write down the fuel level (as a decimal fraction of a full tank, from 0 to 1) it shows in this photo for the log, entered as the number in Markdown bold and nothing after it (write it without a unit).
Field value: **0.5**
